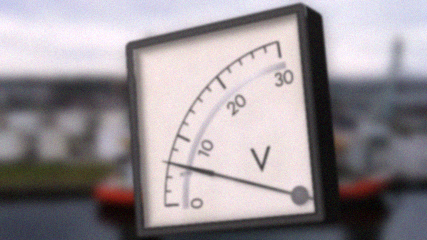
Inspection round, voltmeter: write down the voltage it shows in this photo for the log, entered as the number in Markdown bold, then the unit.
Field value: **6** V
